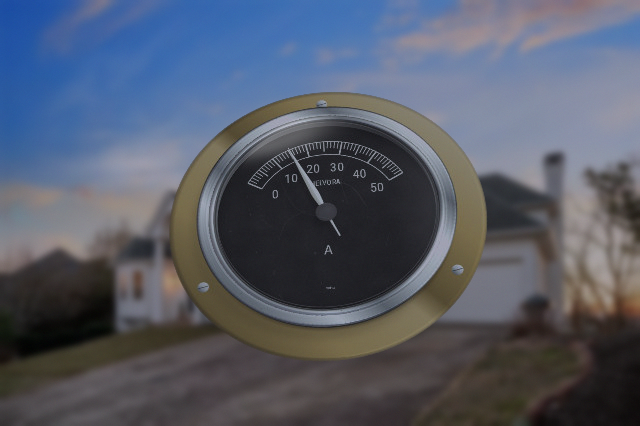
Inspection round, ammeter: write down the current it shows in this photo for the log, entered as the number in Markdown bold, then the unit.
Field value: **15** A
